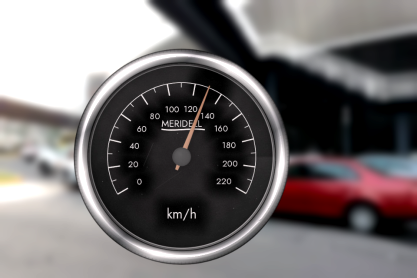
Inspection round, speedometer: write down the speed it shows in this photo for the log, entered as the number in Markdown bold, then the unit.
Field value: **130** km/h
